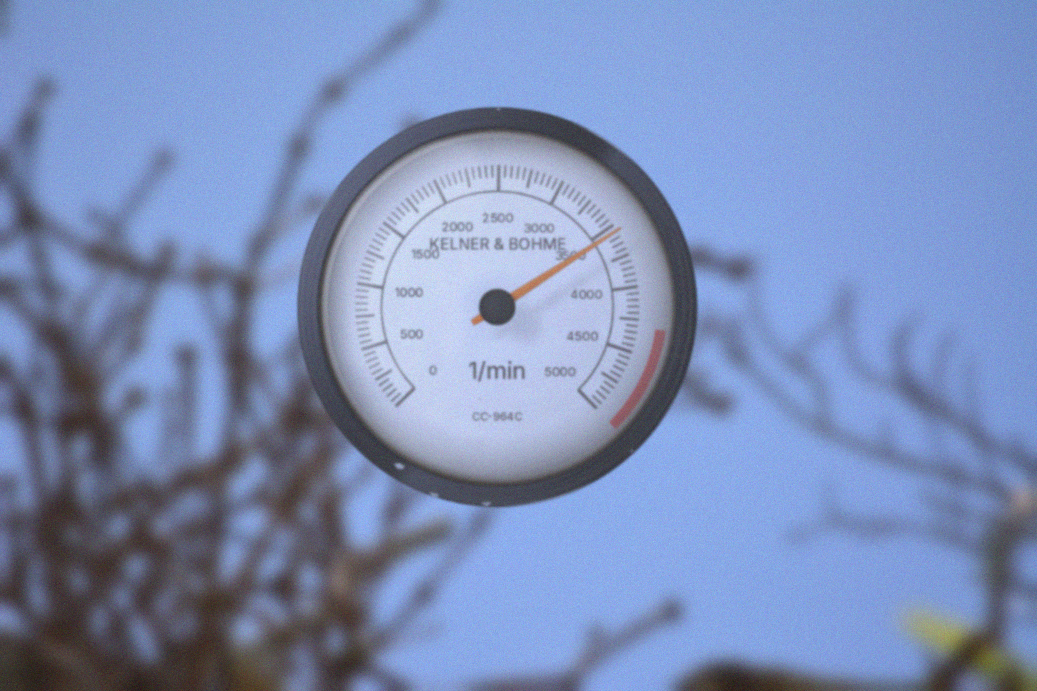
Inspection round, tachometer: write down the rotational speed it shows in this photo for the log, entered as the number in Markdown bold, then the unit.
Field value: **3550** rpm
